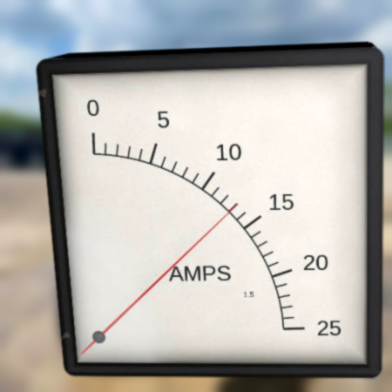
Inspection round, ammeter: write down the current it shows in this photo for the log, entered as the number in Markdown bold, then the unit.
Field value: **13** A
